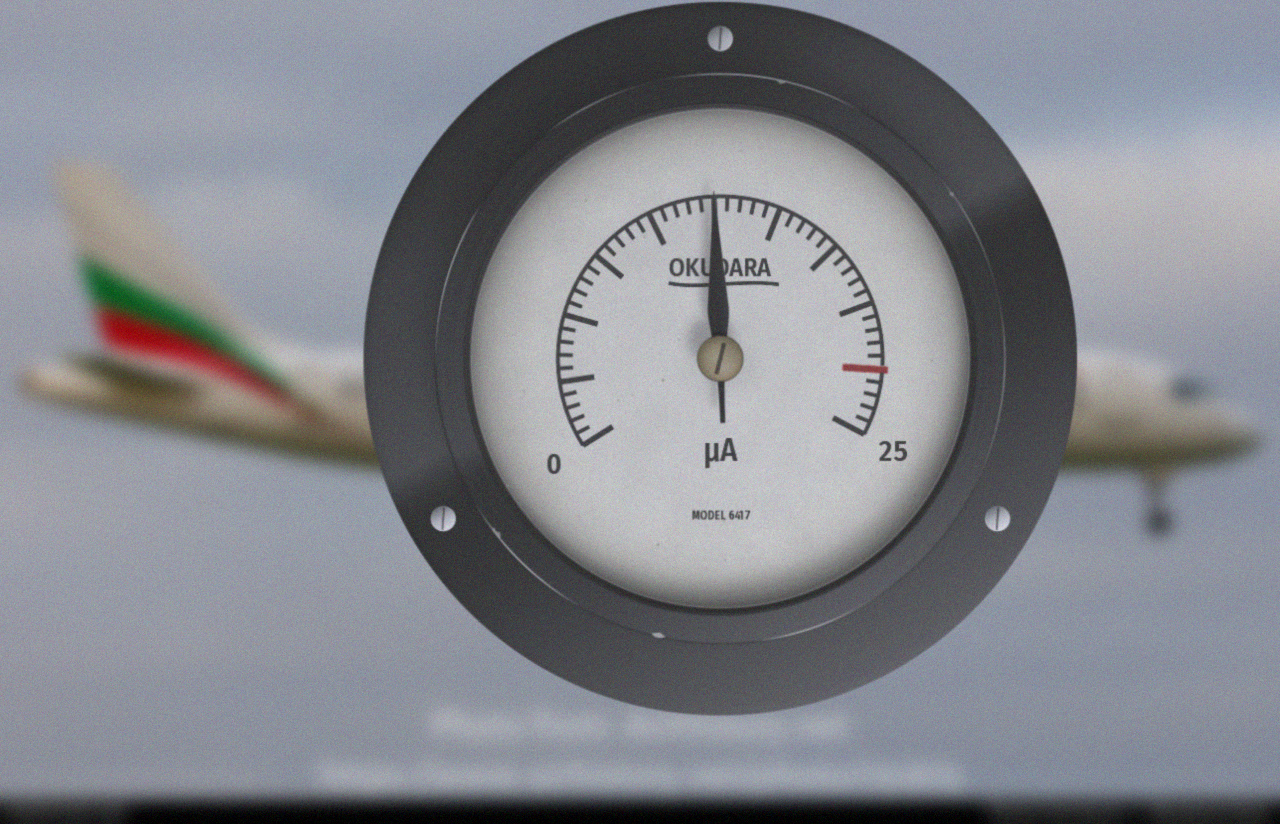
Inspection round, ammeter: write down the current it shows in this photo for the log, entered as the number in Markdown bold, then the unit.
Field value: **12.5** µA
